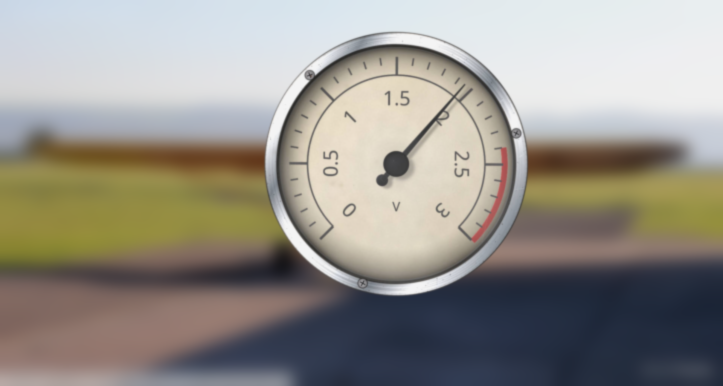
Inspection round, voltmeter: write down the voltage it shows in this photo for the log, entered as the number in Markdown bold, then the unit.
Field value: **1.95** V
